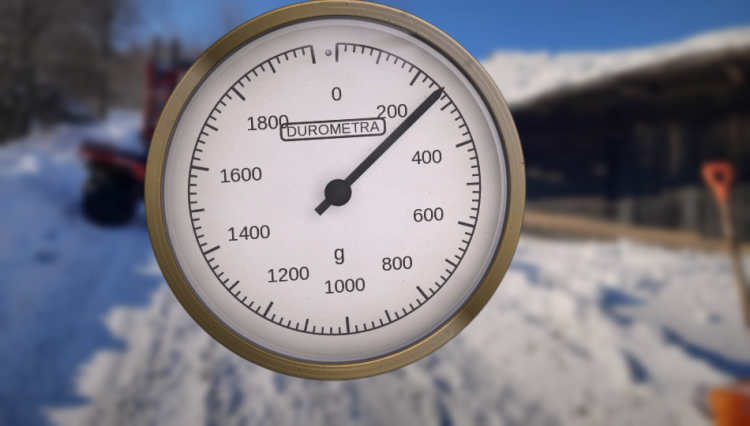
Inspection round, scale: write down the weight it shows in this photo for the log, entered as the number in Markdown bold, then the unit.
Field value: **260** g
